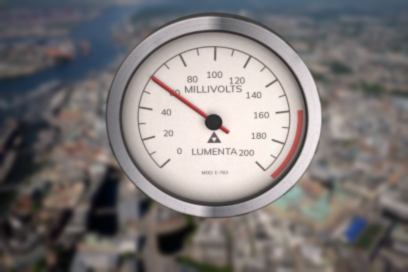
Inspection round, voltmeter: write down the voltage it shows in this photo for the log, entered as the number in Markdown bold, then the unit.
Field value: **60** mV
